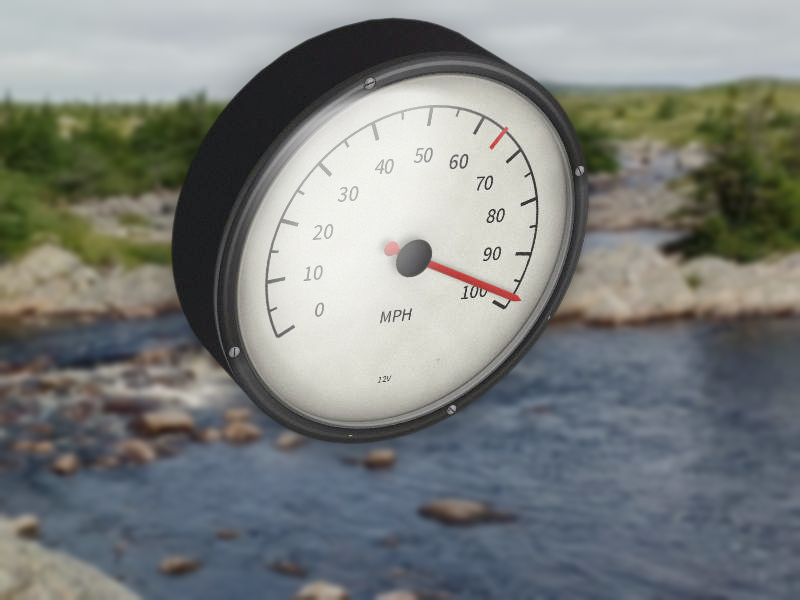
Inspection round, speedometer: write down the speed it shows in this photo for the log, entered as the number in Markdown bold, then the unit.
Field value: **97.5** mph
